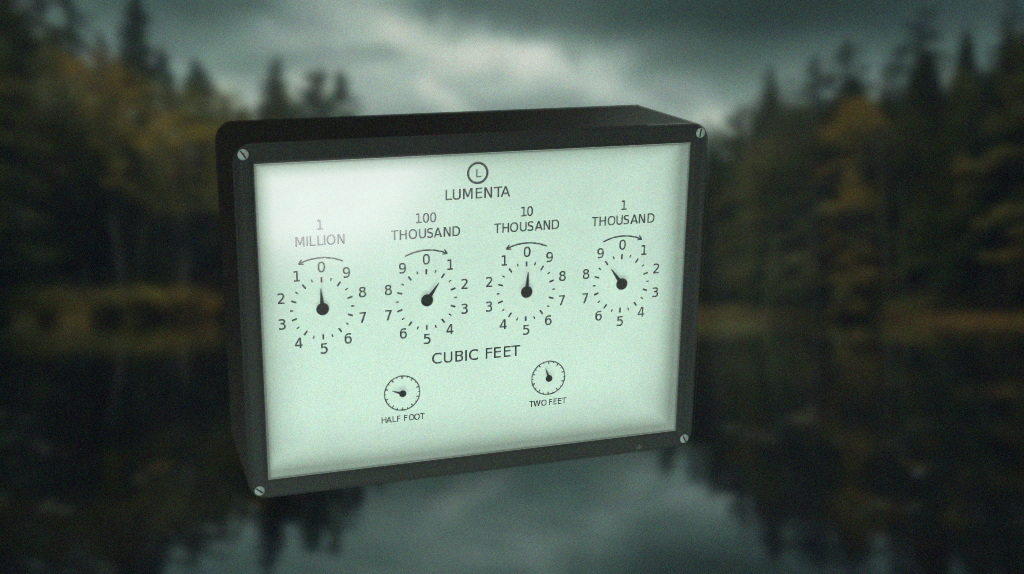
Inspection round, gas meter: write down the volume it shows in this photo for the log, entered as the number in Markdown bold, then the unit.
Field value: **9900** ft³
